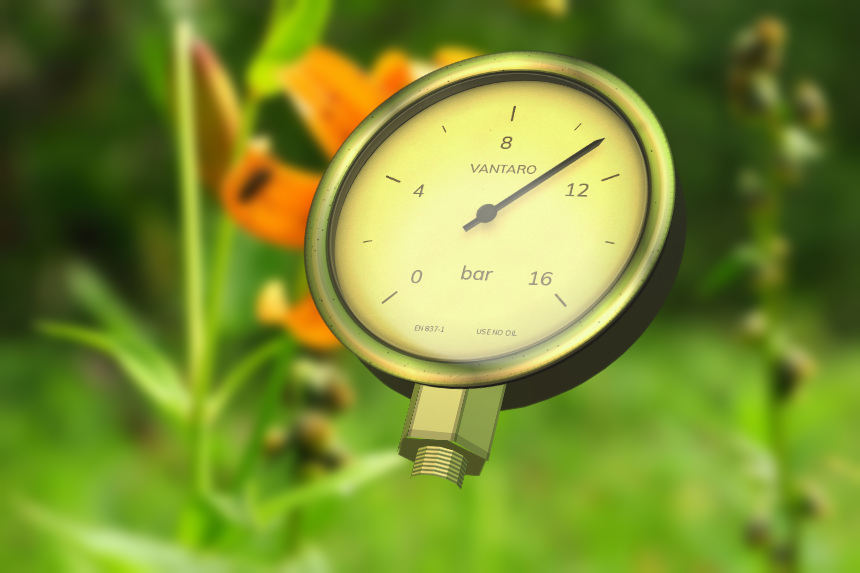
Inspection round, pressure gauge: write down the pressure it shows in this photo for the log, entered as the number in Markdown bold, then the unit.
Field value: **11** bar
